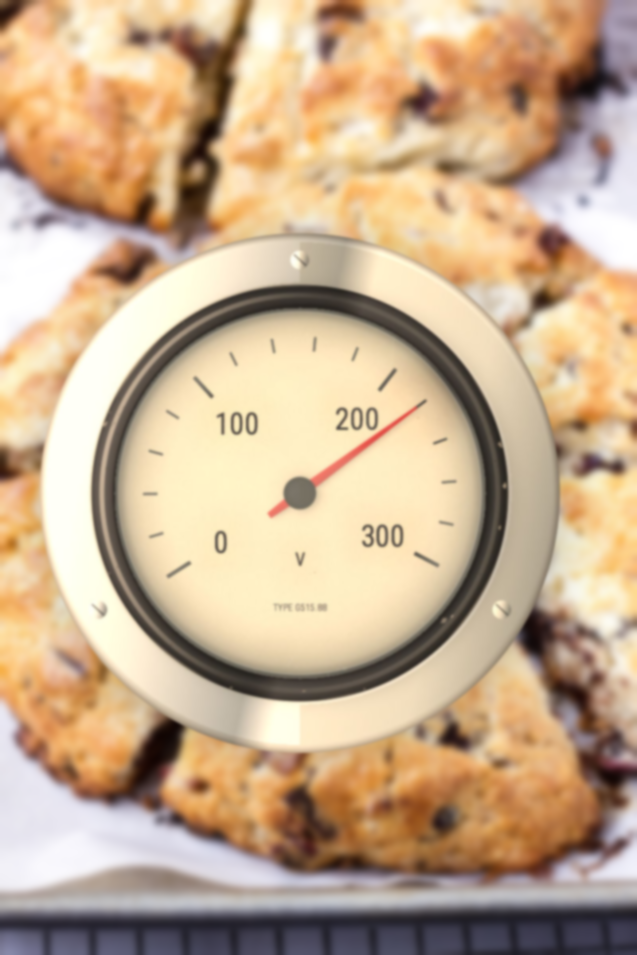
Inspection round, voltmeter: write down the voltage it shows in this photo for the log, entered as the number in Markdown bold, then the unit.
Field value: **220** V
